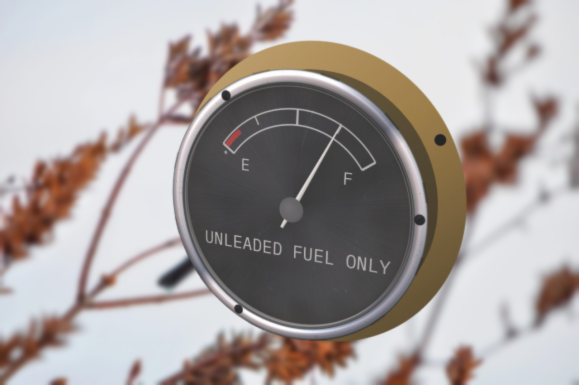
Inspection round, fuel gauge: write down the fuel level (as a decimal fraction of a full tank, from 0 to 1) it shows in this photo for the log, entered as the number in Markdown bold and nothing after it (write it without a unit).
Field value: **0.75**
